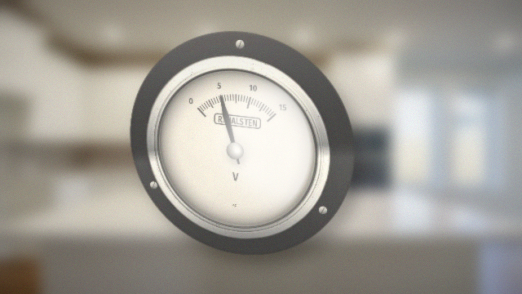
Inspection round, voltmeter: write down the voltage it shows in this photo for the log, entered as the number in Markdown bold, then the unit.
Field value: **5** V
